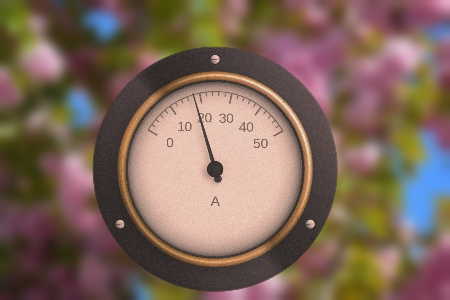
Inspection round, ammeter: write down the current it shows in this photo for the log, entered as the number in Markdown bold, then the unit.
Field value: **18** A
